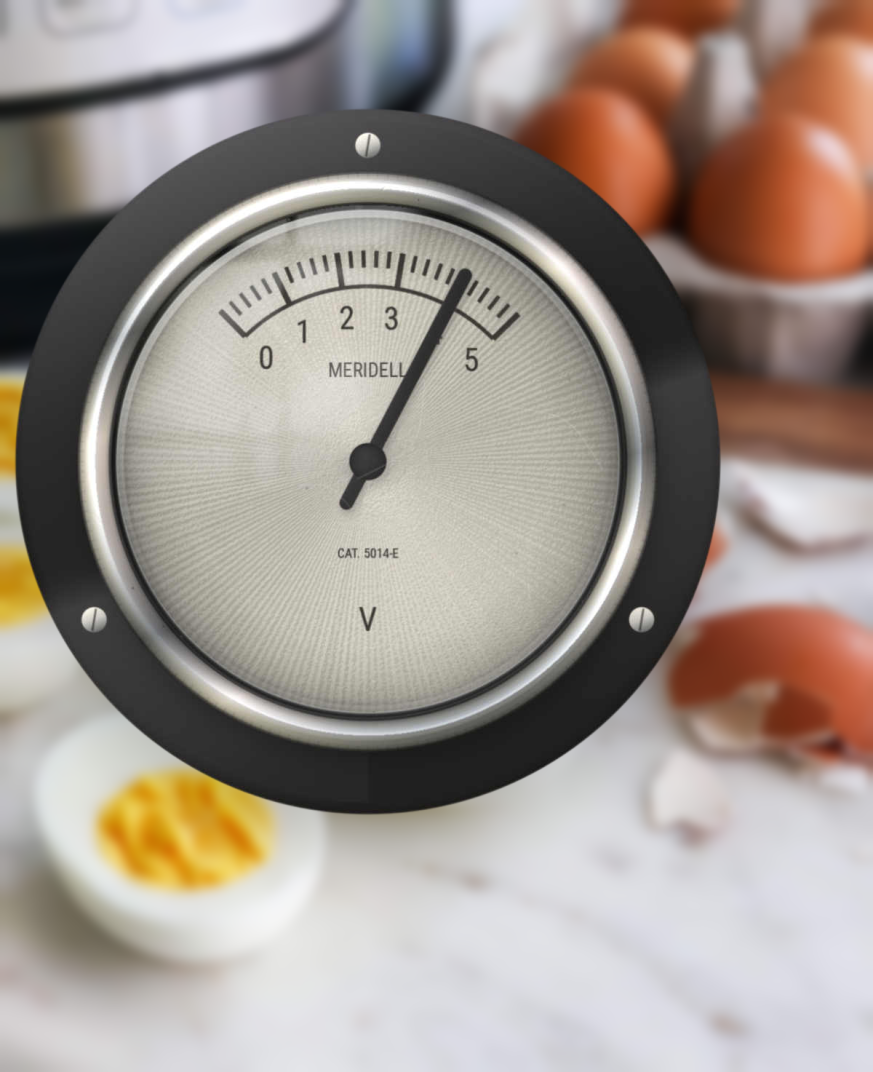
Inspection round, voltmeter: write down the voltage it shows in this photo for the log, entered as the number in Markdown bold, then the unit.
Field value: **4** V
